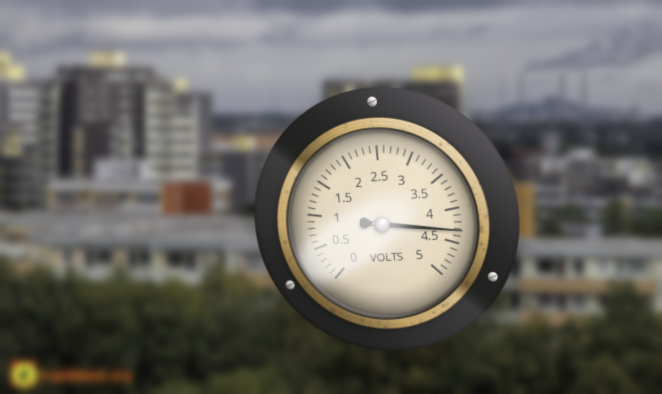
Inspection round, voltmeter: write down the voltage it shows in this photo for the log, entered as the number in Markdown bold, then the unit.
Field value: **4.3** V
